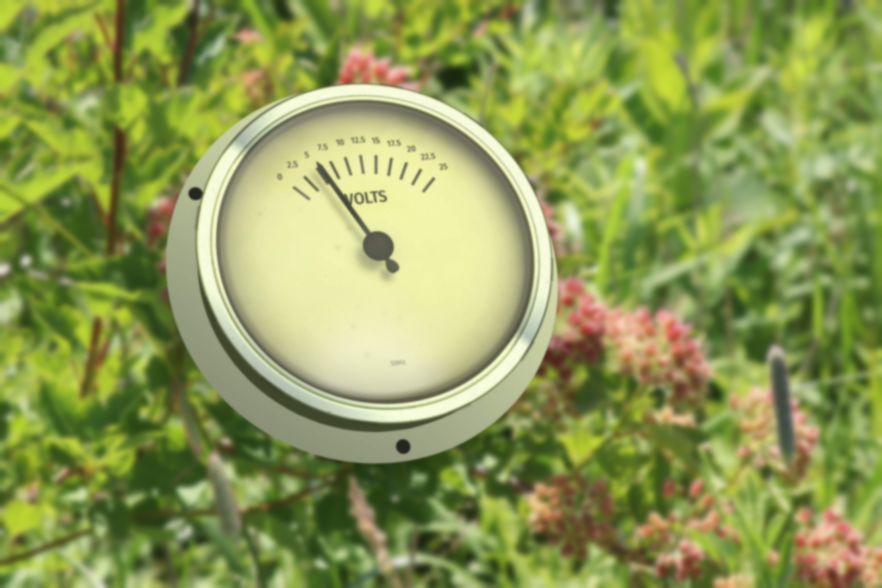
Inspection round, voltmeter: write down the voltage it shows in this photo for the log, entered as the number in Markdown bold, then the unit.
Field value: **5** V
